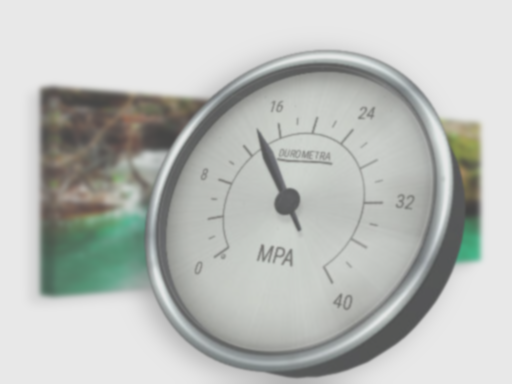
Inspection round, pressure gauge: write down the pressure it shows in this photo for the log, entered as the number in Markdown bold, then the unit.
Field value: **14** MPa
